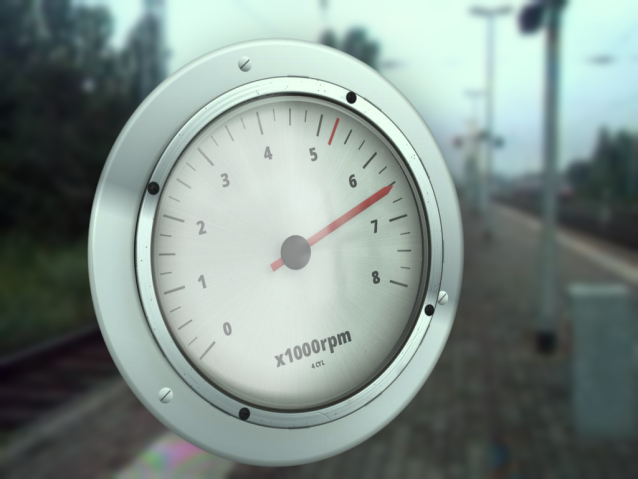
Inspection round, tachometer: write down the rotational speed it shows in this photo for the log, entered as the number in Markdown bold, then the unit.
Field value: **6500** rpm
